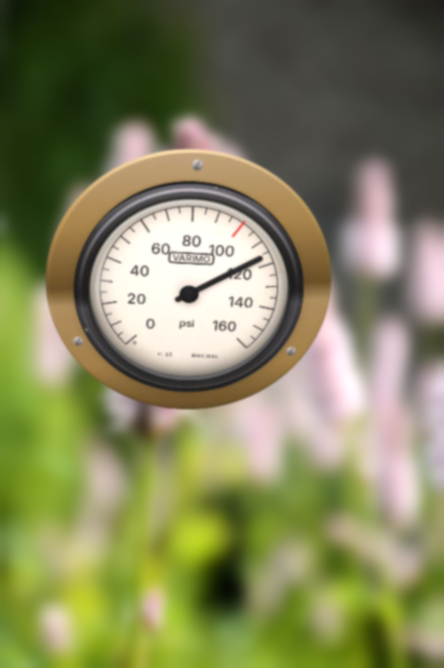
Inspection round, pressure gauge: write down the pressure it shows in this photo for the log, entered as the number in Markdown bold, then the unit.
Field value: **115** psi
